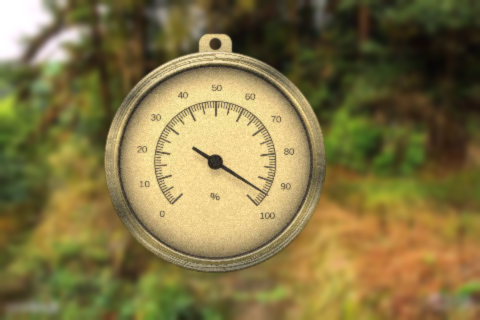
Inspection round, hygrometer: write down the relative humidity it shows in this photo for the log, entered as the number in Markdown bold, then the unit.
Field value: **95** %
